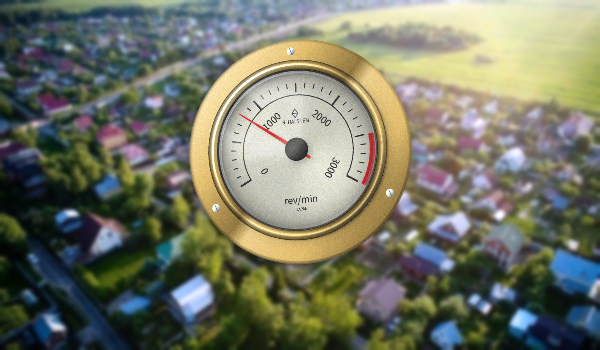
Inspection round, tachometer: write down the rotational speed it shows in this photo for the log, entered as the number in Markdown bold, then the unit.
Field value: **800** rpm
